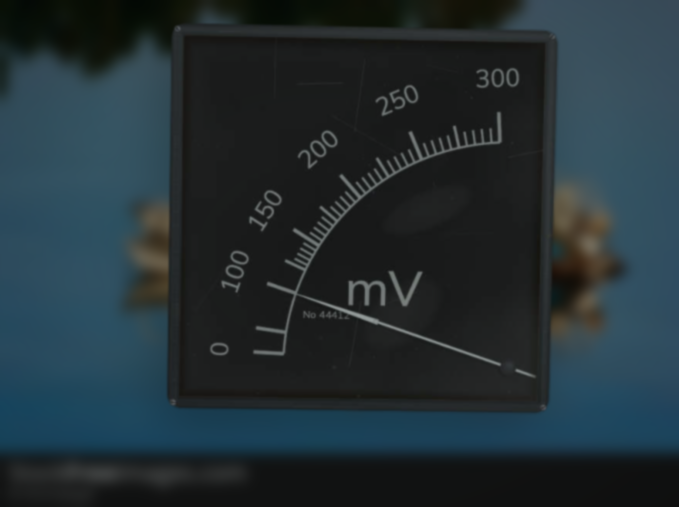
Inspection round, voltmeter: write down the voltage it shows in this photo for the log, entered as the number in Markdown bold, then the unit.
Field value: **100** mV
